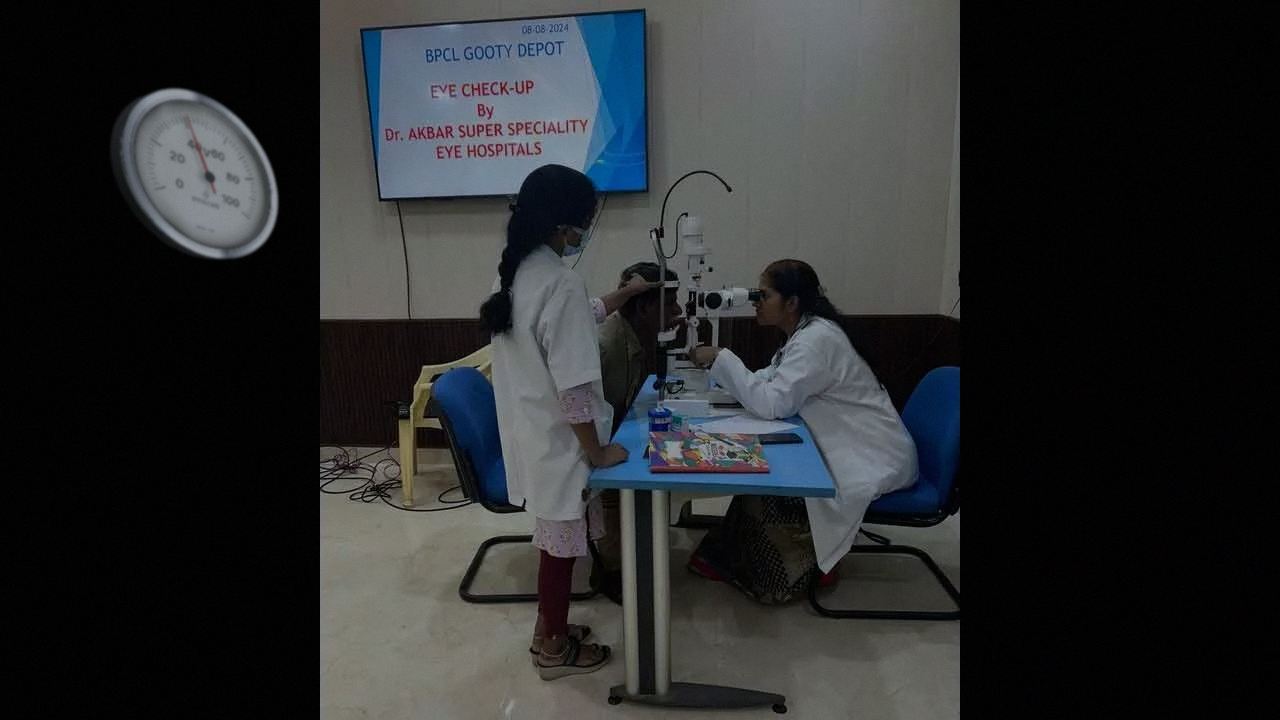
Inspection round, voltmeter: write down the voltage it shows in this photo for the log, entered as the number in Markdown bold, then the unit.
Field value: **40** V
